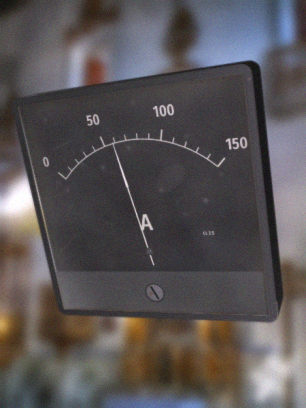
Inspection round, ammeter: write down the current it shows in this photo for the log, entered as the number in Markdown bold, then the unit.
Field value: **60** A
